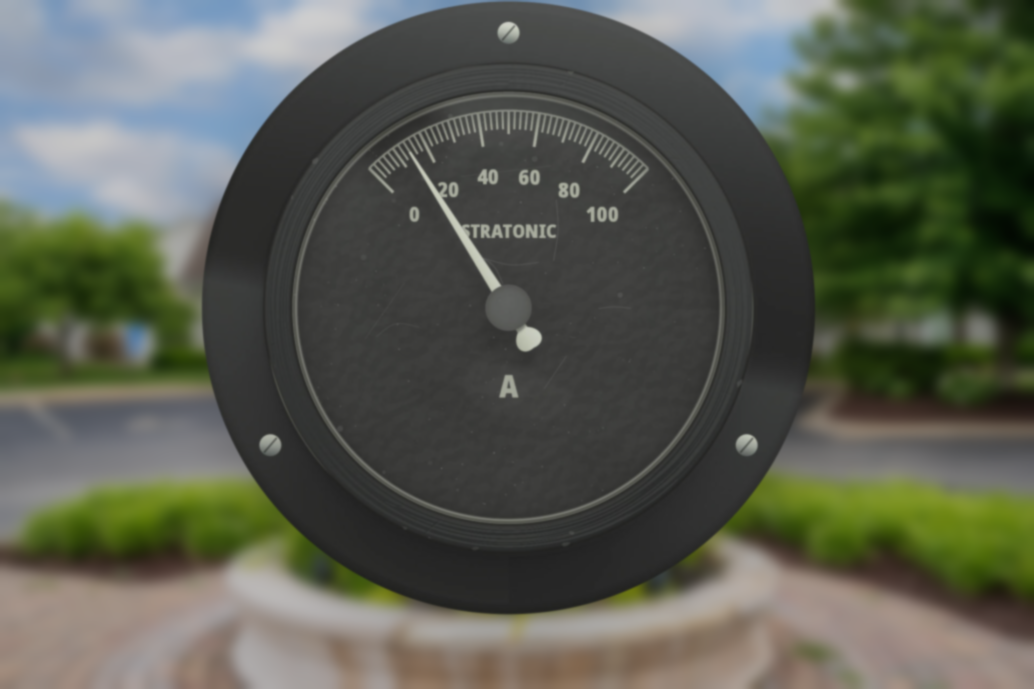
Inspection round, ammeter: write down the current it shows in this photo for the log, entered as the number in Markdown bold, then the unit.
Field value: **14** A
